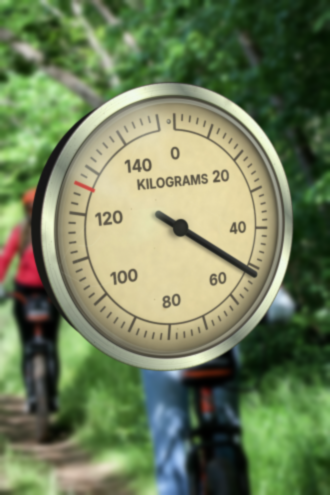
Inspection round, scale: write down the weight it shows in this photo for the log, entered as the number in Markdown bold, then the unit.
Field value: **52** kg
